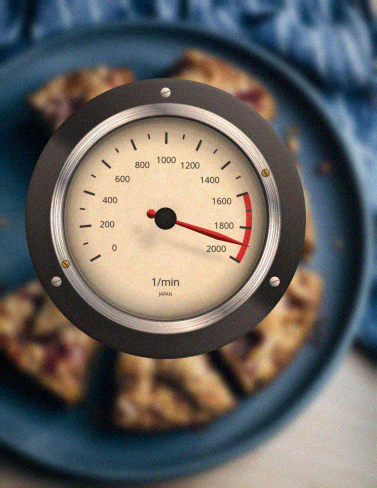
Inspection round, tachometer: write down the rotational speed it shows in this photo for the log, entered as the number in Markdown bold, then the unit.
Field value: **1900** rpm
